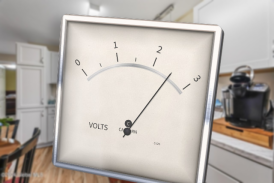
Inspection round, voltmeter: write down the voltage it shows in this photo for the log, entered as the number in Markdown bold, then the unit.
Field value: **2.5** V
